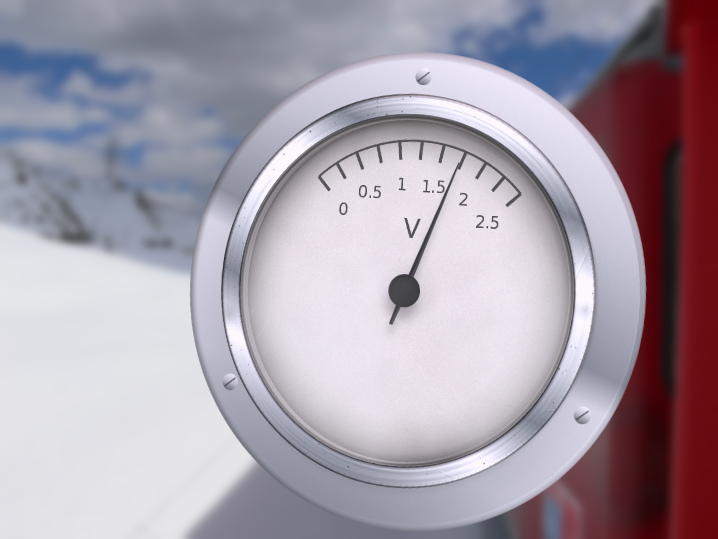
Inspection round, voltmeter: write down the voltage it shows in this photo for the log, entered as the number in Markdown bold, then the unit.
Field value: **1.75** V
